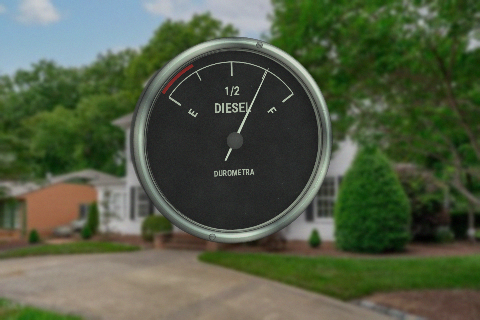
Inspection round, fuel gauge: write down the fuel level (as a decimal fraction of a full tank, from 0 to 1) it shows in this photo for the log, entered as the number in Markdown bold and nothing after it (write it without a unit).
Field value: **0.75**
